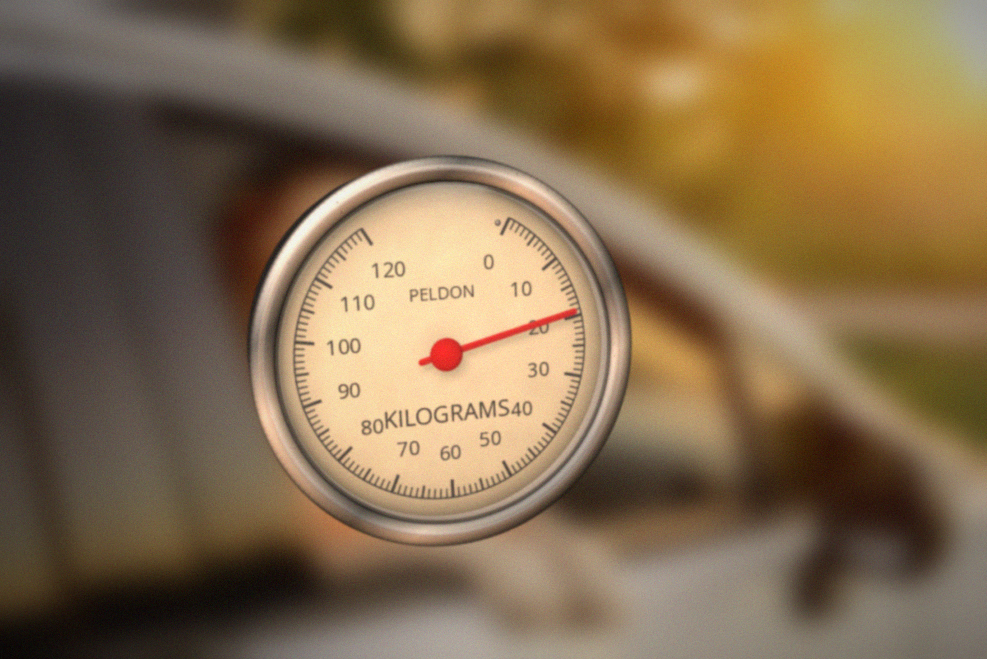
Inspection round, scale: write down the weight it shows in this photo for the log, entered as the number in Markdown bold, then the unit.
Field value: **19** kg
